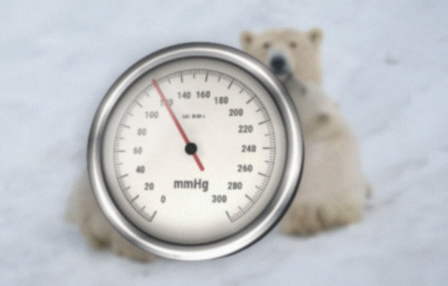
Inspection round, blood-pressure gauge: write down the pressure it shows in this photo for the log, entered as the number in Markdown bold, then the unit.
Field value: **120** mmHg
